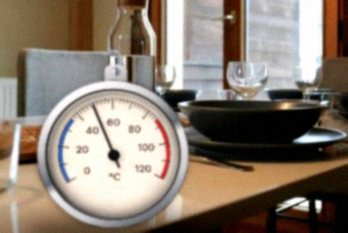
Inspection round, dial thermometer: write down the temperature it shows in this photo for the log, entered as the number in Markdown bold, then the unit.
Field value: **50** °C
